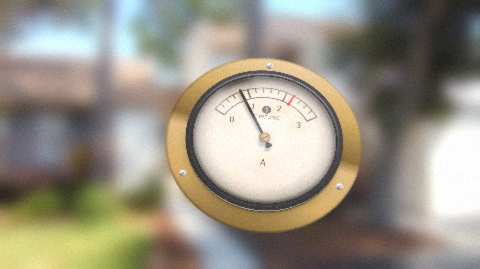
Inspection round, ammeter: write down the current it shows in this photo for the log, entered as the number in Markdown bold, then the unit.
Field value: **0.8** A
